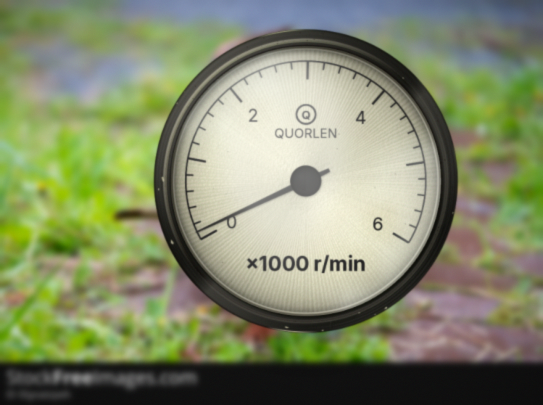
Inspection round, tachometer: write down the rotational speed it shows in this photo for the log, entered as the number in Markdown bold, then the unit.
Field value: **100** rpm
